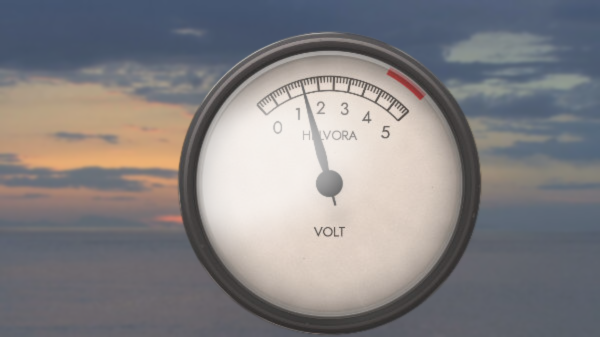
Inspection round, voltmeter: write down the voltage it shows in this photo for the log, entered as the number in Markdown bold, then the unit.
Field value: **1.5** V
